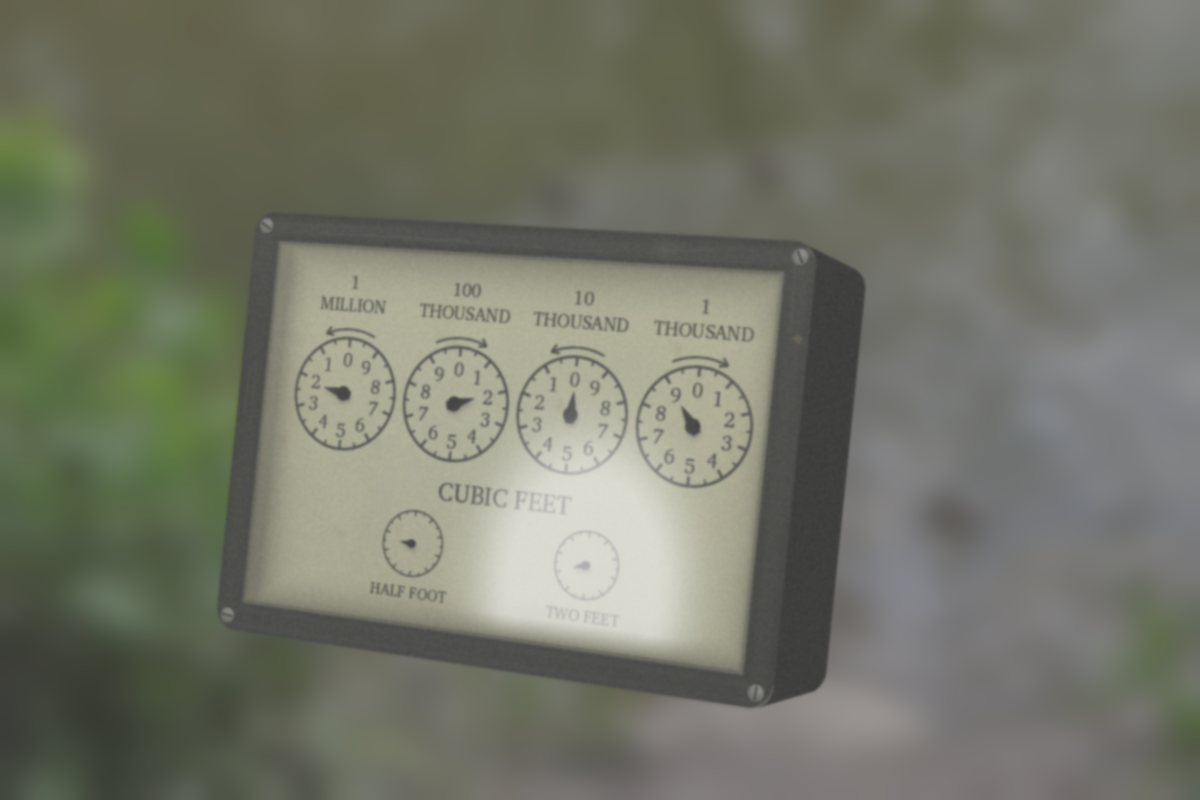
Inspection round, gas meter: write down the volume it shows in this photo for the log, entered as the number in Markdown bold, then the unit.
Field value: **219900** ft³
